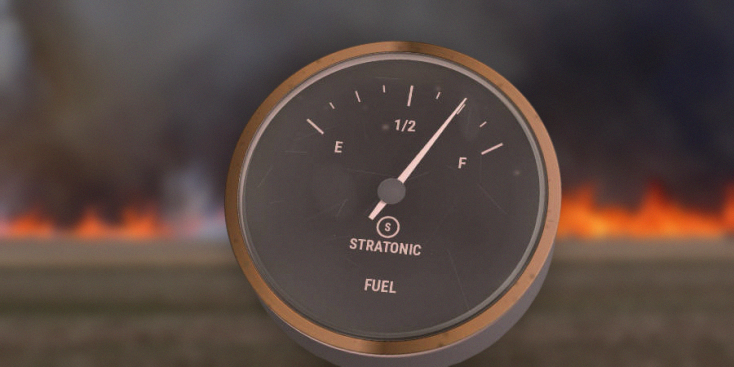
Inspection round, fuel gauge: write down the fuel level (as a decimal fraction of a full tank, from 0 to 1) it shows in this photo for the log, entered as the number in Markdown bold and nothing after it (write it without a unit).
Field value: **0.75**
